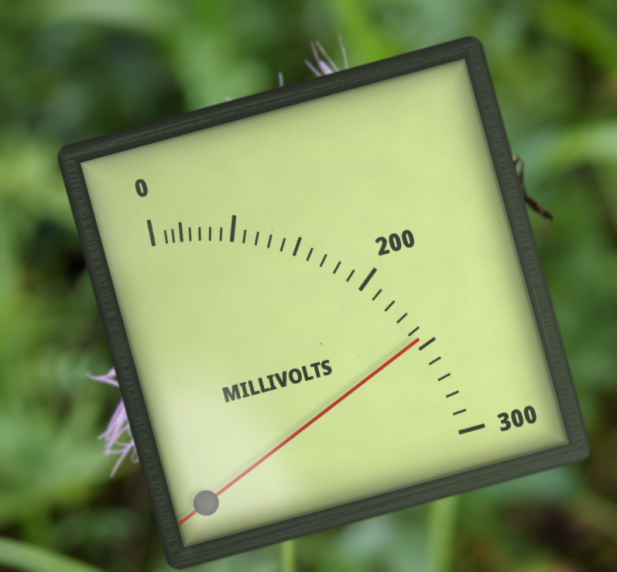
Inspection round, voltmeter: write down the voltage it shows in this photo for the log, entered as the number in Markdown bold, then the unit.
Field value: **245** mV
